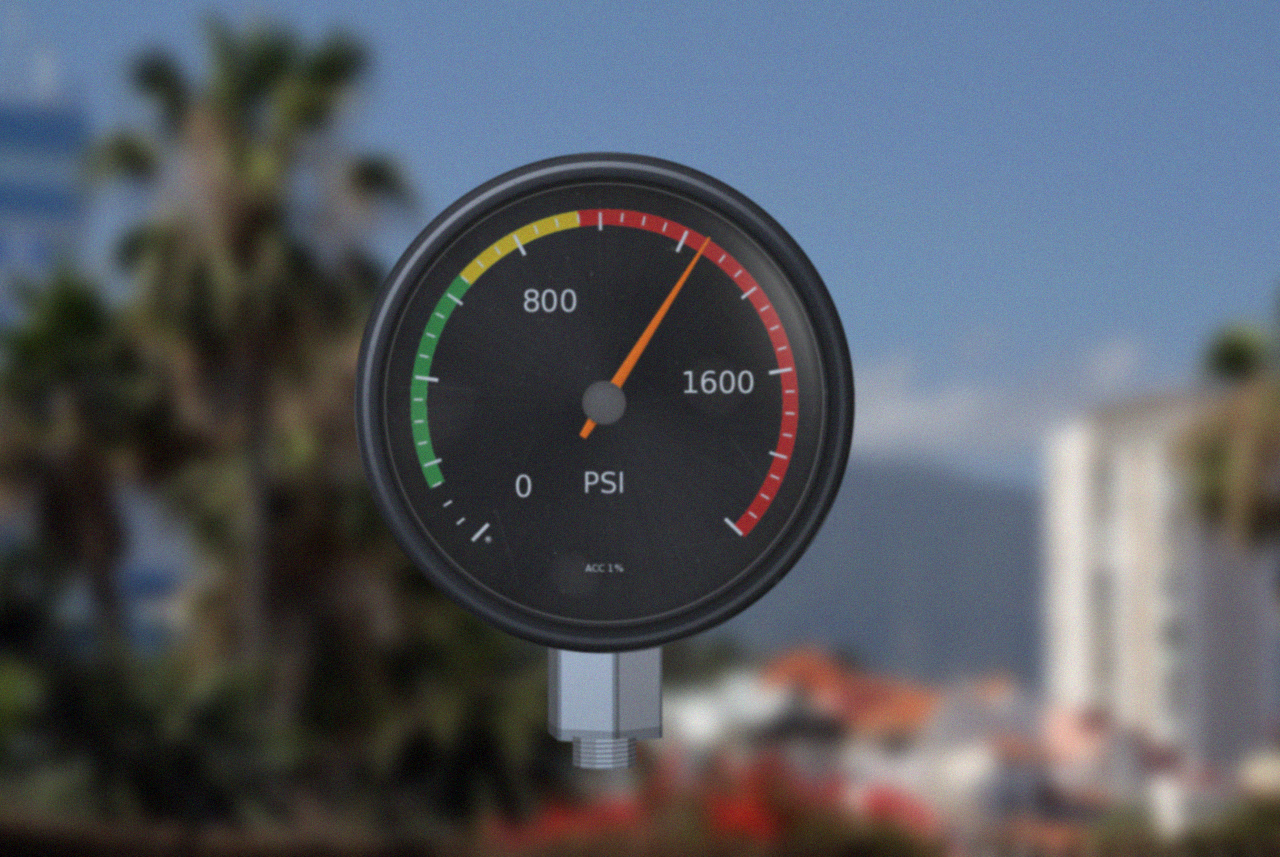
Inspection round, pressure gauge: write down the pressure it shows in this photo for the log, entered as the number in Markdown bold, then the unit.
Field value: **1250** psi
